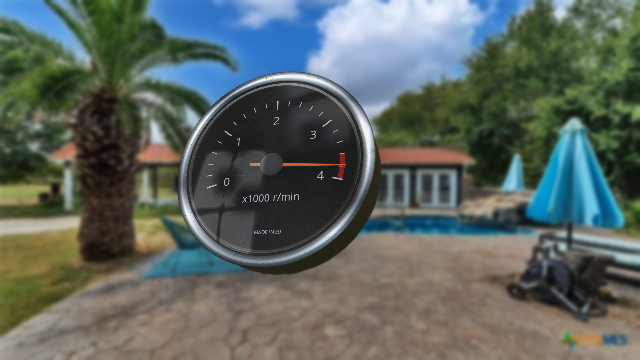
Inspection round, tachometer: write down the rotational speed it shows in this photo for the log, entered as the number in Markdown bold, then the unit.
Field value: **3800** rpm
